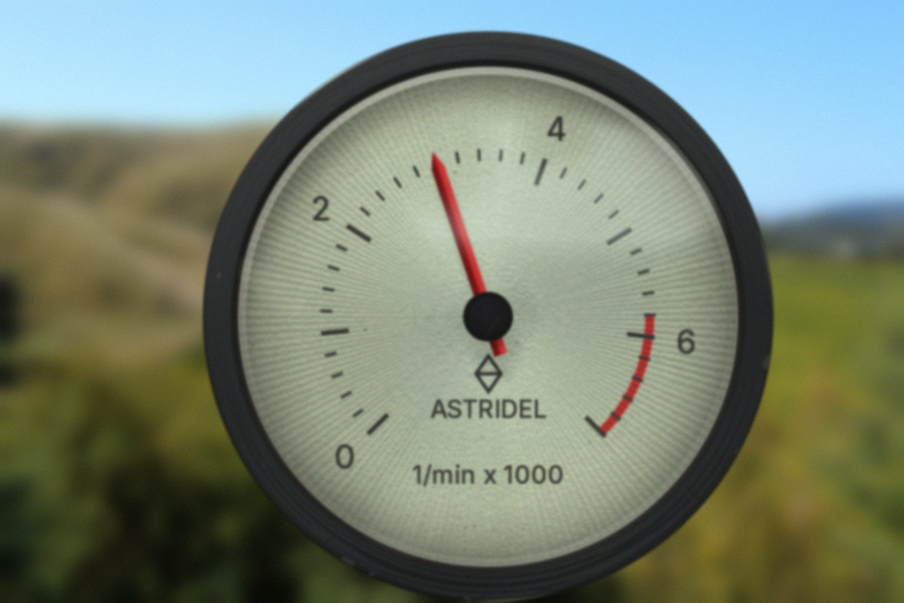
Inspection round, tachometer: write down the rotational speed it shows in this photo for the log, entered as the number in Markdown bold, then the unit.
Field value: **3000** rpm
